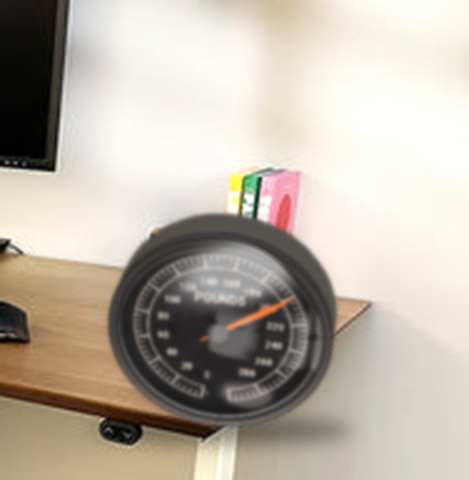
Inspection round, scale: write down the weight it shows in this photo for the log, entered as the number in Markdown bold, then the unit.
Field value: **200** lb
